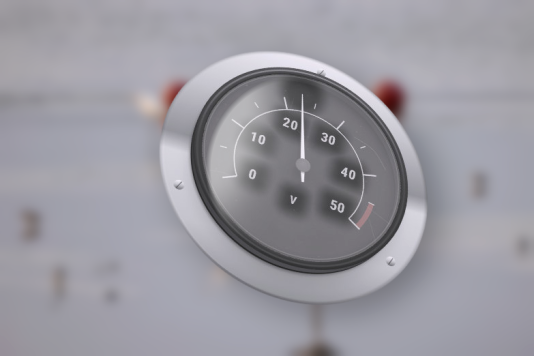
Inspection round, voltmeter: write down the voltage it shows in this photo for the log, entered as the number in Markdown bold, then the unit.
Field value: **22.5** V
